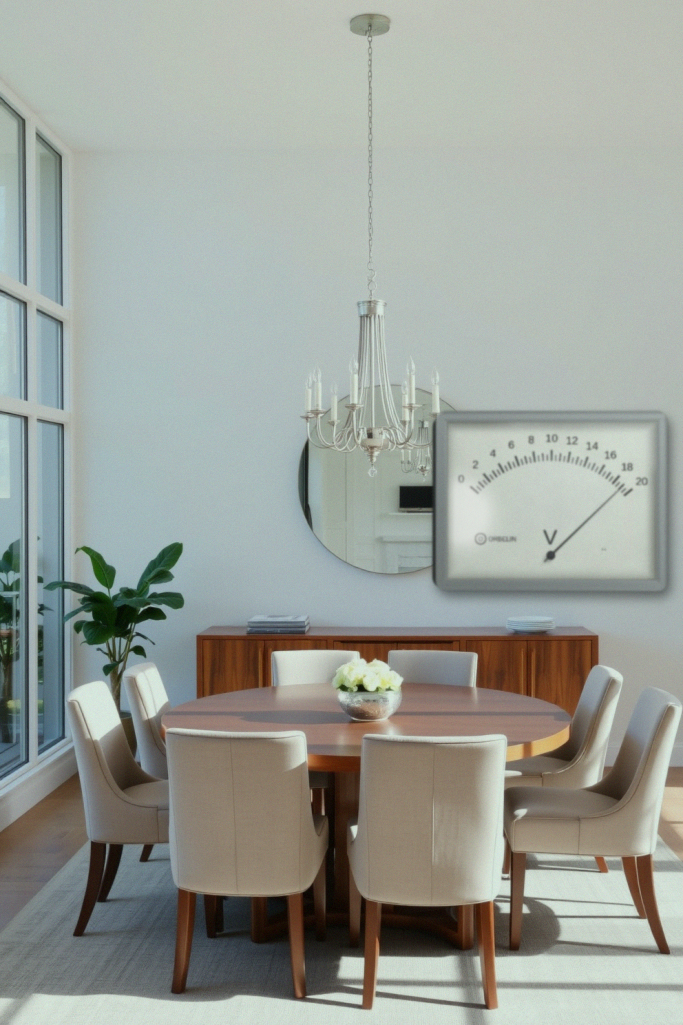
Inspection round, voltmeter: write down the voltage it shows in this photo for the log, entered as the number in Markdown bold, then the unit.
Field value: **19** V
